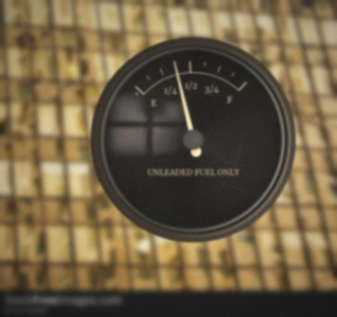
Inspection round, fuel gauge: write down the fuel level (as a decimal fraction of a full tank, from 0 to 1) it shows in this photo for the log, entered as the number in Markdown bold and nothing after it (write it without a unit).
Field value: **0.375**
